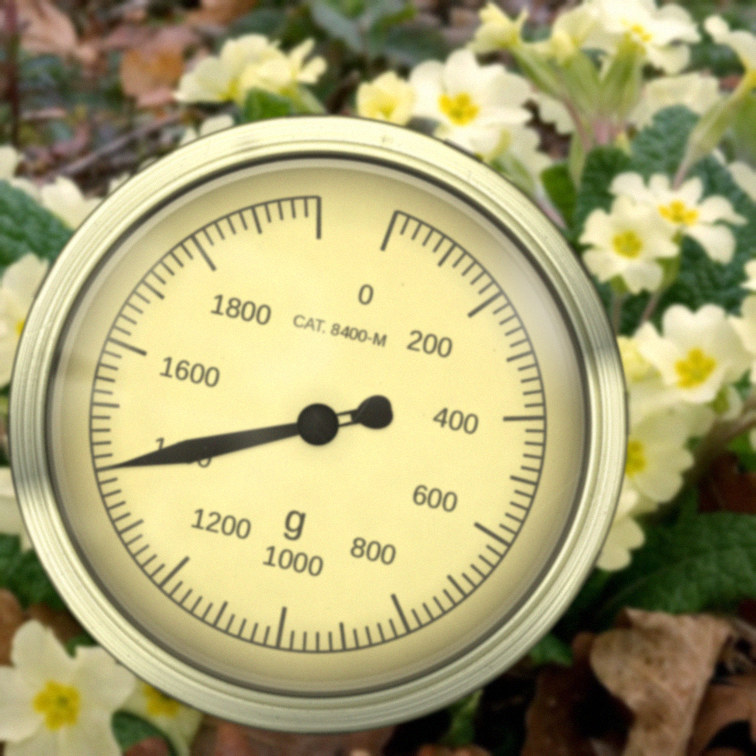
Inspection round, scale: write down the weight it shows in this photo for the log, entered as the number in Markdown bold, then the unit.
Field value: **1400** g
